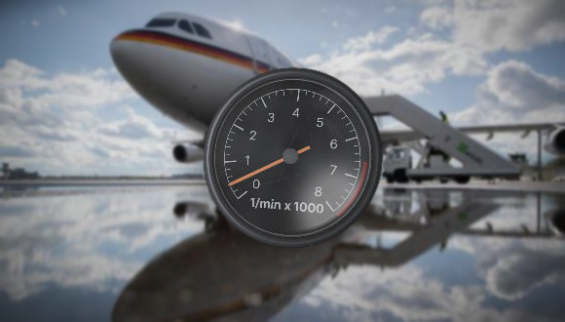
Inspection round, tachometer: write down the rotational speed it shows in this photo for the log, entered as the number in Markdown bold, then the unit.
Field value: **400** rpm
